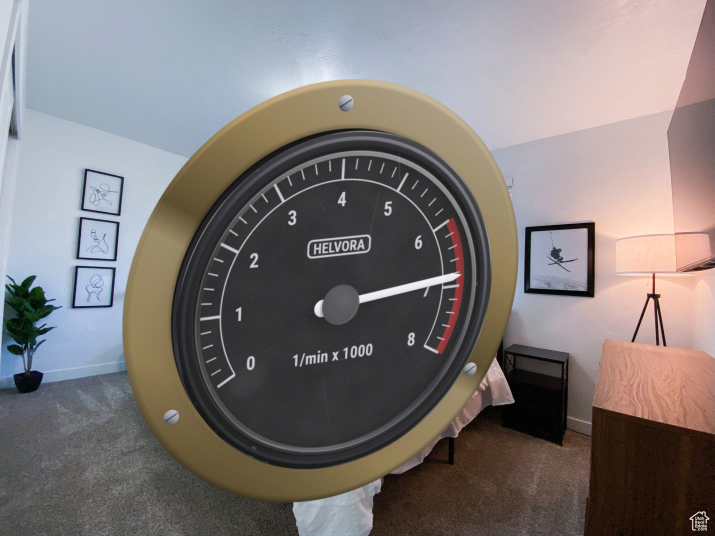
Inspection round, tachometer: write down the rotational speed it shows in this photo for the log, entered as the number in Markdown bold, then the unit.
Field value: **6800** rpm
